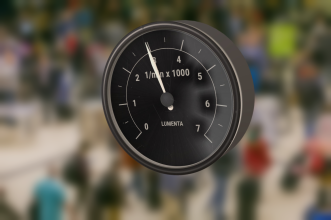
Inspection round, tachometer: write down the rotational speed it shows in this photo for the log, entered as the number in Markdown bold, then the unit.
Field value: **3000** rpm
